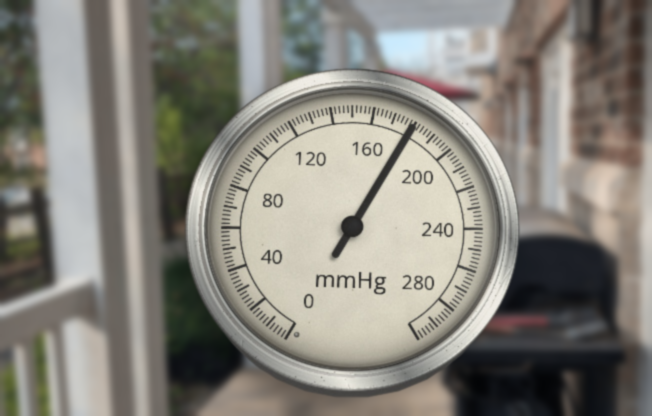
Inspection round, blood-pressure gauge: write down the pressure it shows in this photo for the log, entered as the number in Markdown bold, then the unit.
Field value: **180** mmHg
